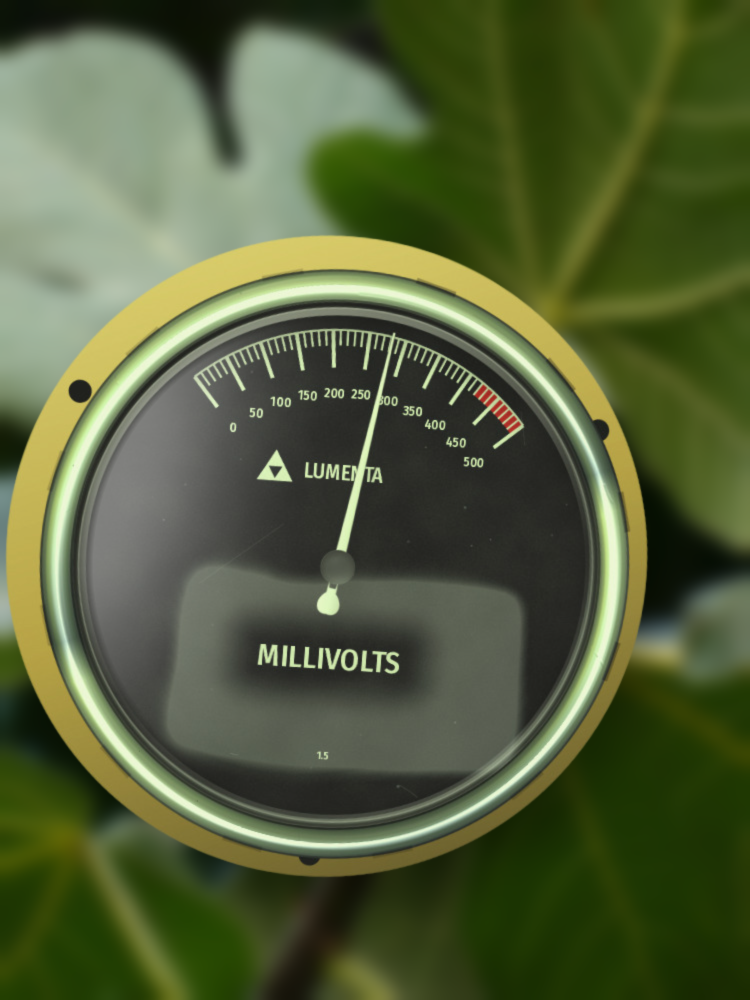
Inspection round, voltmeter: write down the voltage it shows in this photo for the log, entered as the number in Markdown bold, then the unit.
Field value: **280** mV
